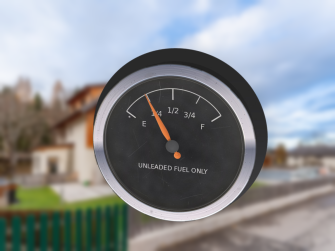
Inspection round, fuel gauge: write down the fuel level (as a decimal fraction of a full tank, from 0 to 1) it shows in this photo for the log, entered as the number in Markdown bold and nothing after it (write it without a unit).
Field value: **0.25**
